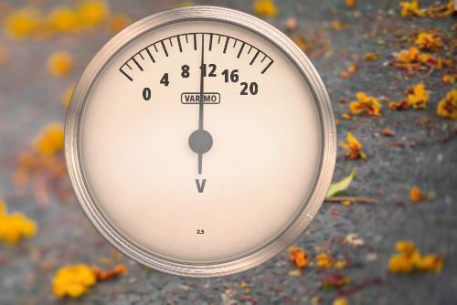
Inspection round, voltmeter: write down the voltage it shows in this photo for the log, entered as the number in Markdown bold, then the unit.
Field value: **11** V
